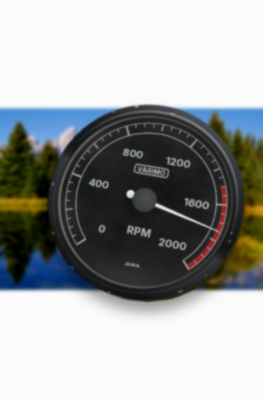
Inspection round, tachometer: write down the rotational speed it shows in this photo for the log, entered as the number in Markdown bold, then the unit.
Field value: **1750** rpm
